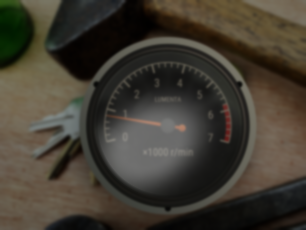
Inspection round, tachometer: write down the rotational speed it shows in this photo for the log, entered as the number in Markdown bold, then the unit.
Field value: **800** rpm
